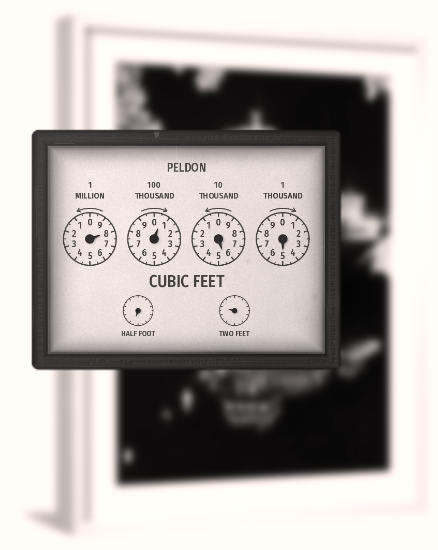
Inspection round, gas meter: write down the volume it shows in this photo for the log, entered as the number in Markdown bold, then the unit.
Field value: **805500** ft³
